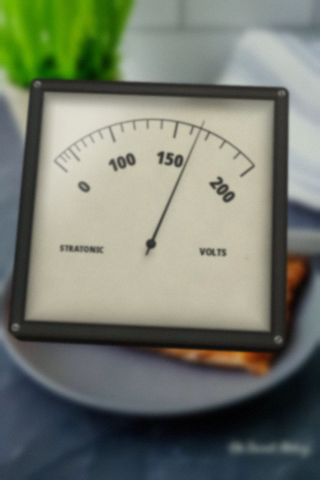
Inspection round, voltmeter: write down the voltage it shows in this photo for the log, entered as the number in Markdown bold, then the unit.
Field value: **165** V
